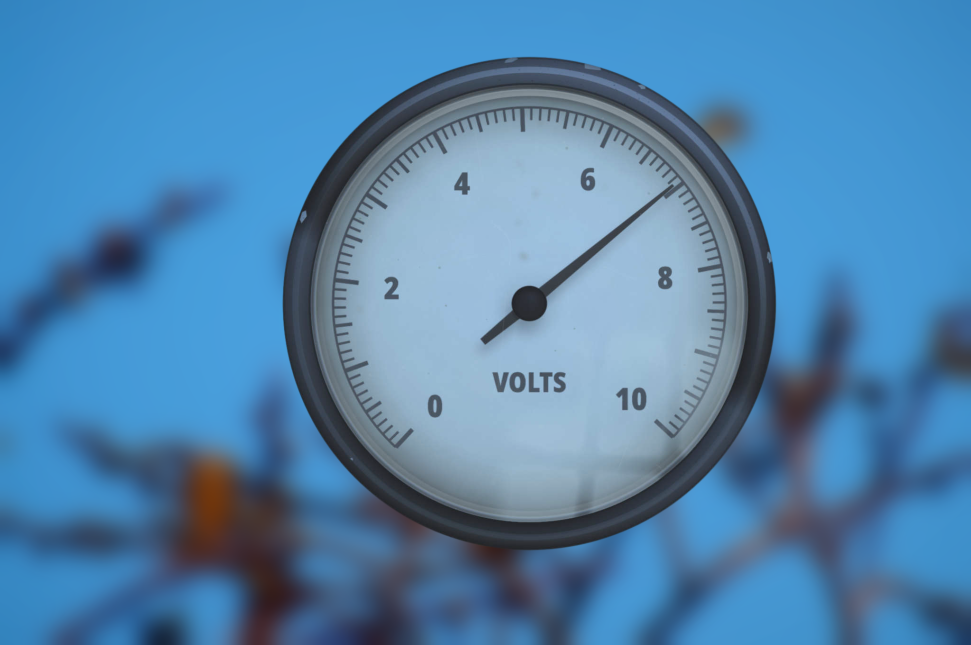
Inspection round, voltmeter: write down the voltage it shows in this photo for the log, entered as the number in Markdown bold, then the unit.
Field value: **6.95** V
